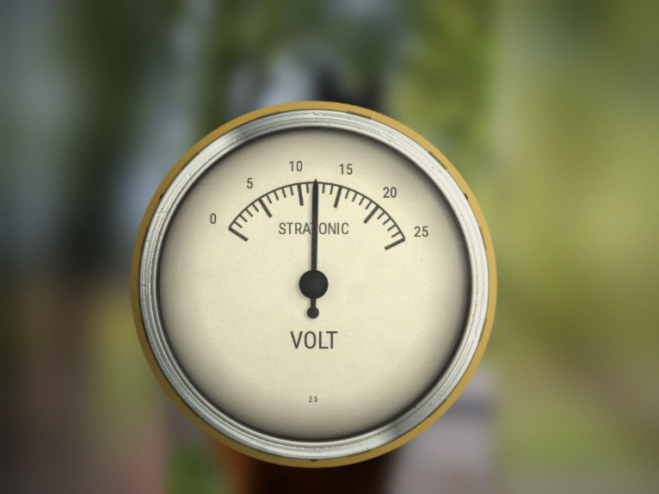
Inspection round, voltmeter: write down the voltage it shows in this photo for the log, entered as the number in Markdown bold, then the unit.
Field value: **12** V
